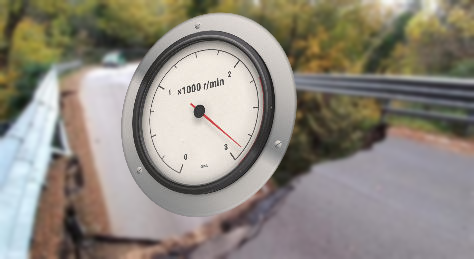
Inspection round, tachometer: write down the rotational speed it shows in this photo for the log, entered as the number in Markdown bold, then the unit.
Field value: **2875** rpm
